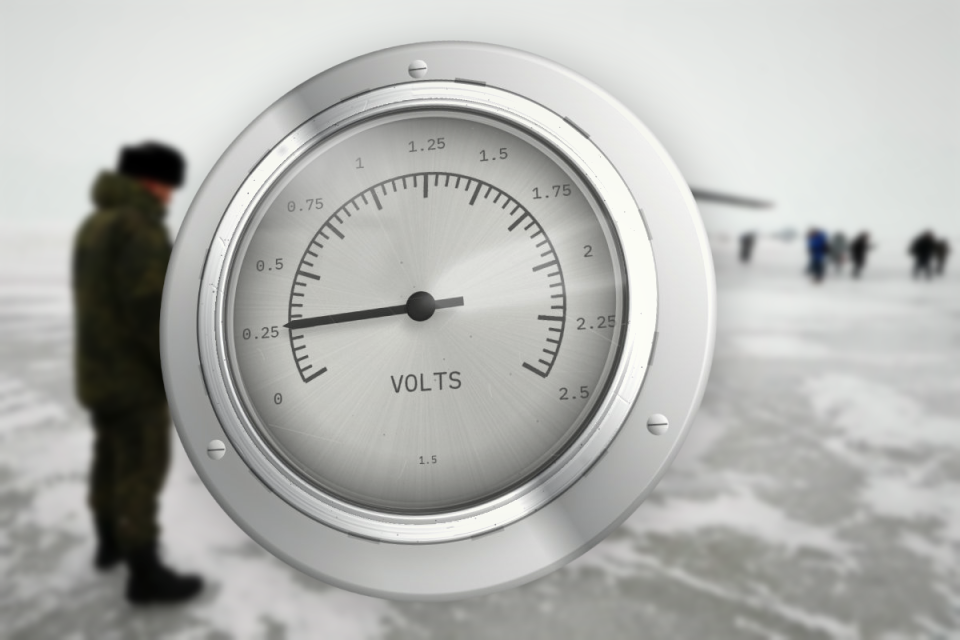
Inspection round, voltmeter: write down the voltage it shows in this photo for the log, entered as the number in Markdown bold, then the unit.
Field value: **0.25** V
